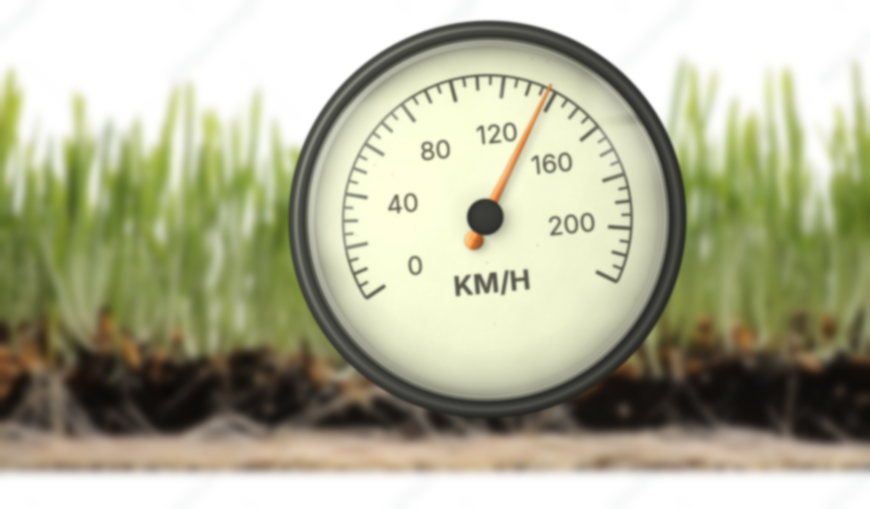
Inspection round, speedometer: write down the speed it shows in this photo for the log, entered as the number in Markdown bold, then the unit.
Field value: **137.5** km/h
